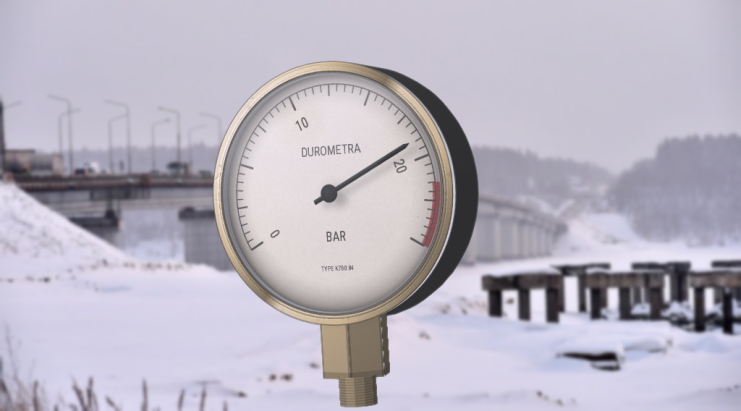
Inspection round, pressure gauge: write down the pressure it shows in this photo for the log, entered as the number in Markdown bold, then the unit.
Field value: **19** bar
